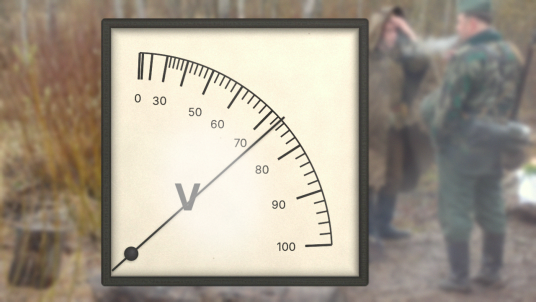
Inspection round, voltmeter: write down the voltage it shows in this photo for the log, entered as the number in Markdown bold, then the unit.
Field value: **73** V
